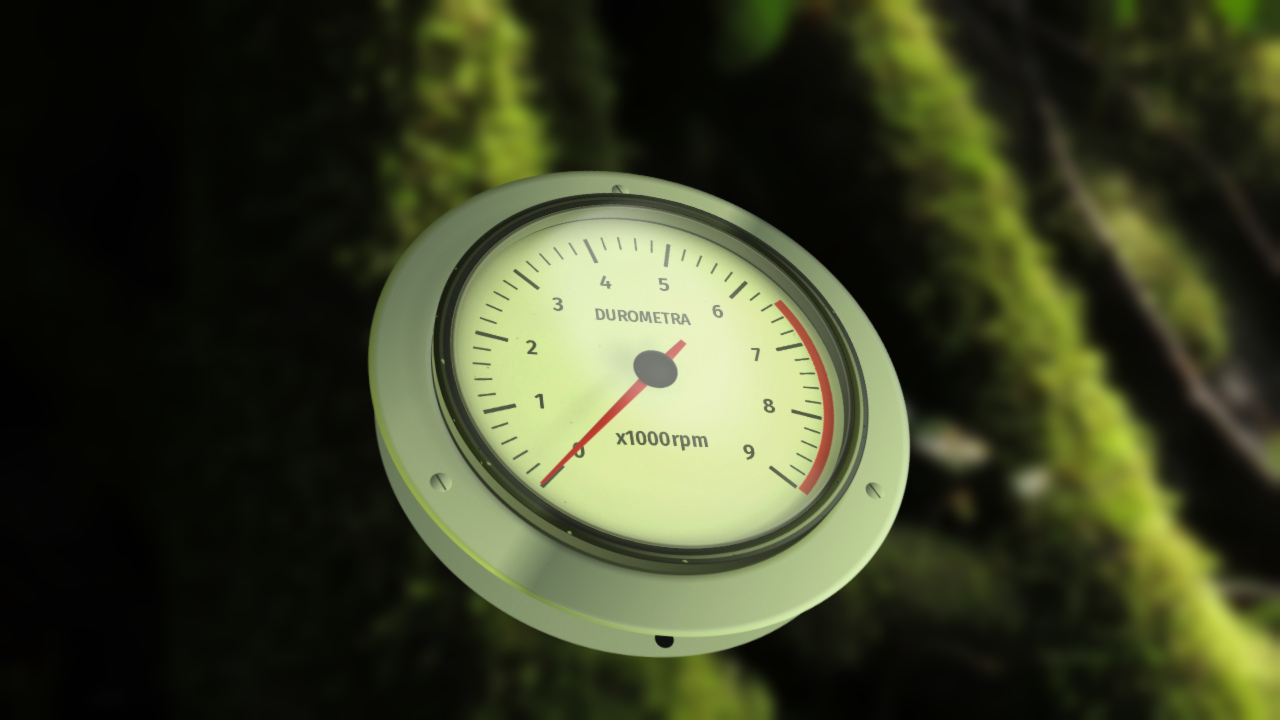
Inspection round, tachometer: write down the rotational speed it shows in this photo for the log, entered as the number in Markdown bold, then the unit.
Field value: **0** rpm
